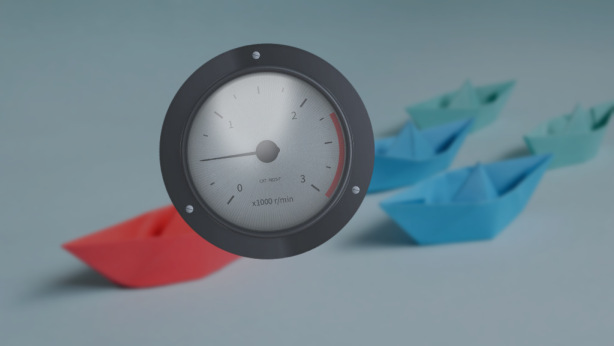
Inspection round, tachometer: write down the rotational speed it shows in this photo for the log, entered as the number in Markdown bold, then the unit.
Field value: **500** rpm
